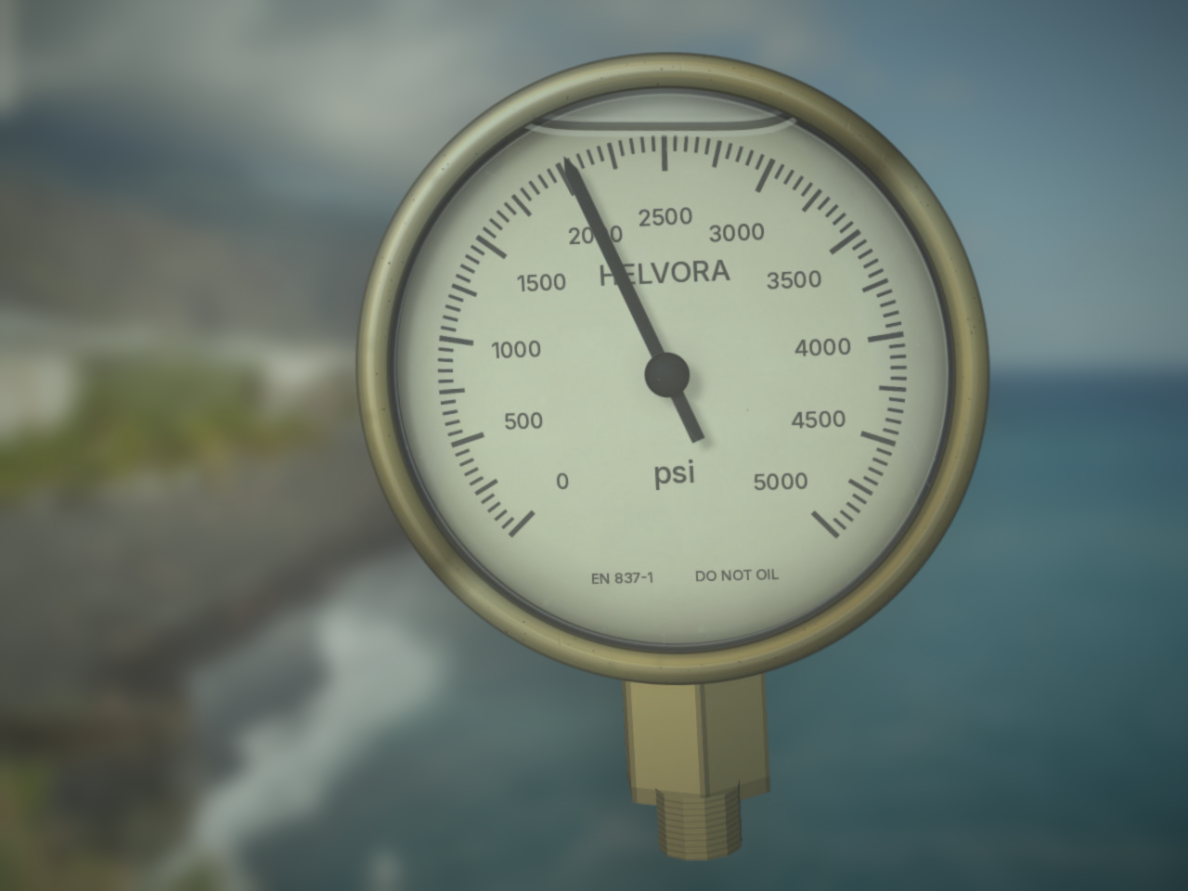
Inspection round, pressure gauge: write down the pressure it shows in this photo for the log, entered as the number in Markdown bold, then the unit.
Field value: **2050** psi
